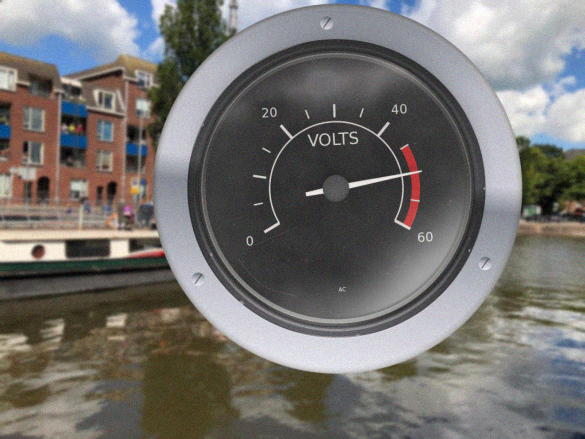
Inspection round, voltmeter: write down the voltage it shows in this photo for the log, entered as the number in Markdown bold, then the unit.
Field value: **50** V
